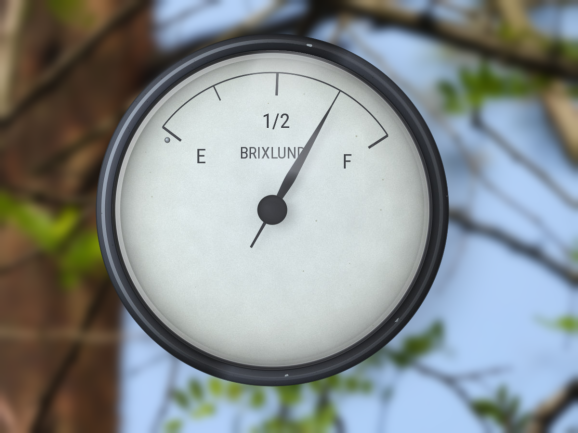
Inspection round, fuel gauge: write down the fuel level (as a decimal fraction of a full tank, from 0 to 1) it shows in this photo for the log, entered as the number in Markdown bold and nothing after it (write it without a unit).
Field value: **0.75**
